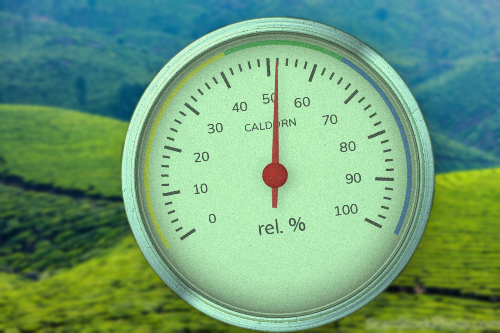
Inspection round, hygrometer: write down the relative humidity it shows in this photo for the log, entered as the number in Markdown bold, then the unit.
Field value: **52** %
